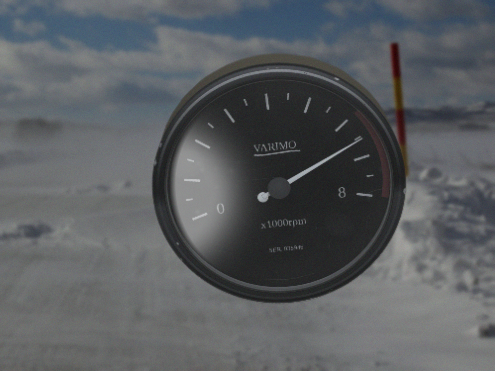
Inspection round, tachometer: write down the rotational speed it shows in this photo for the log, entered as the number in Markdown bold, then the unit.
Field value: **6500** rpm
